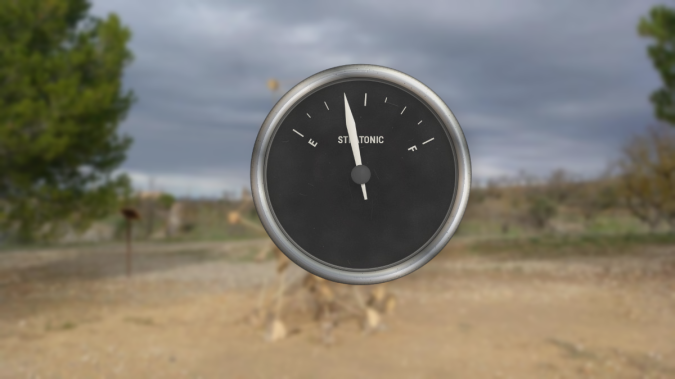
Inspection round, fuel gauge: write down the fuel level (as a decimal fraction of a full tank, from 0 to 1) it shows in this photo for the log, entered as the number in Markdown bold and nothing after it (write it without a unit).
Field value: **0.375**
